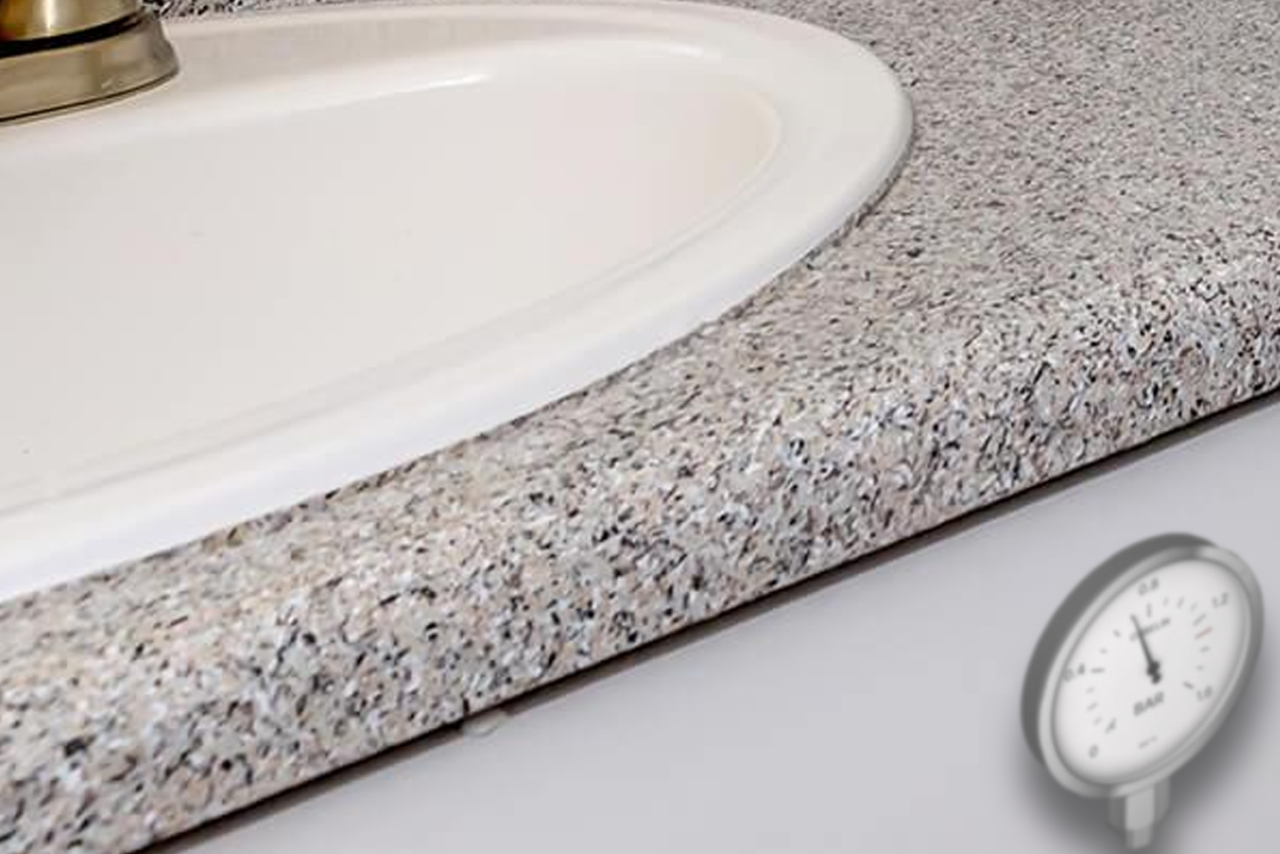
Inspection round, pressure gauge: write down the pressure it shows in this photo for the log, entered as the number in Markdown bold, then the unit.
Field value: **0.7** bar
